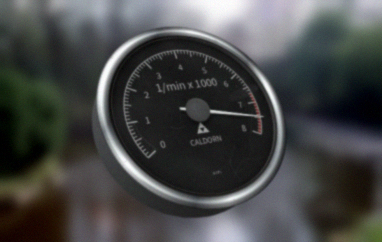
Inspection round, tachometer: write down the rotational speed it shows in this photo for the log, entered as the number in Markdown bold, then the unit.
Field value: **7500** rpm
